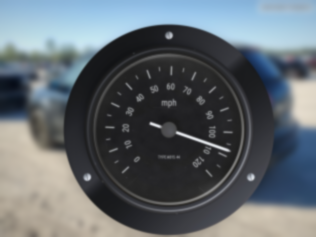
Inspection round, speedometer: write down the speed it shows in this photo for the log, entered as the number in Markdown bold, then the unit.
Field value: **107.5** mph
